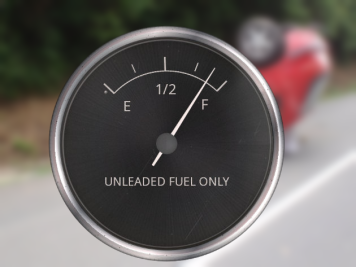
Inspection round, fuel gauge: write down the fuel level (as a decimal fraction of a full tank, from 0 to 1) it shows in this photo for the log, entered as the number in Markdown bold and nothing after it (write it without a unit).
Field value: **0.875**
